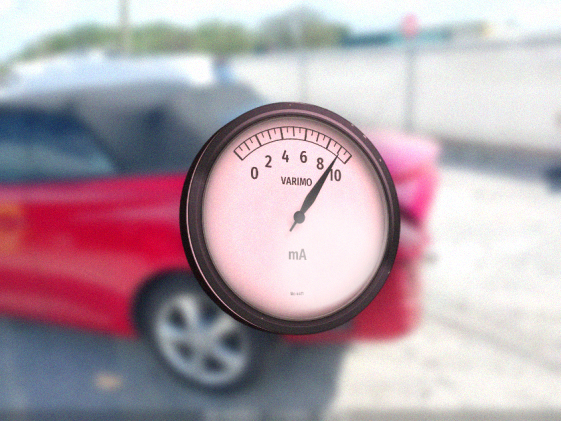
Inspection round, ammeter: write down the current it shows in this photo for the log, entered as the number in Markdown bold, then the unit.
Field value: **9** mA
